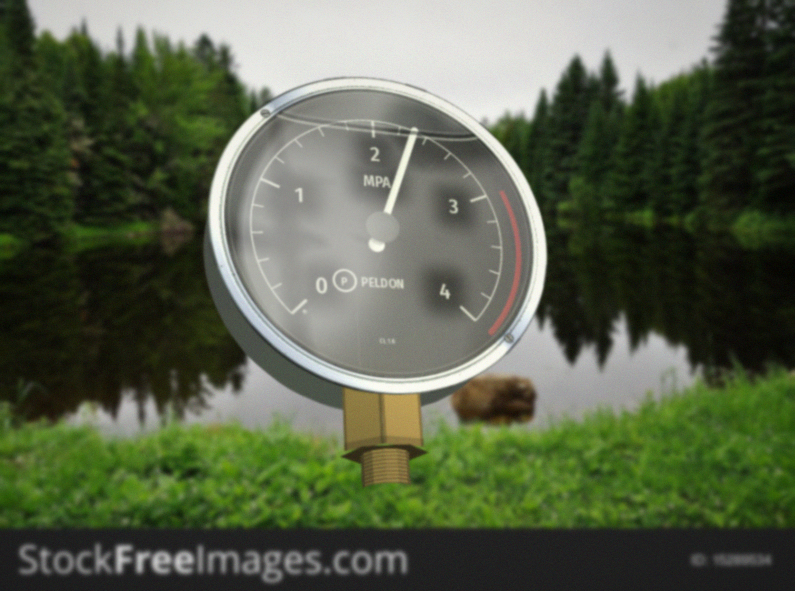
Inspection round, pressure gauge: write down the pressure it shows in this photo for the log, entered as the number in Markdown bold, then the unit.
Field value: **2.3** MPa
